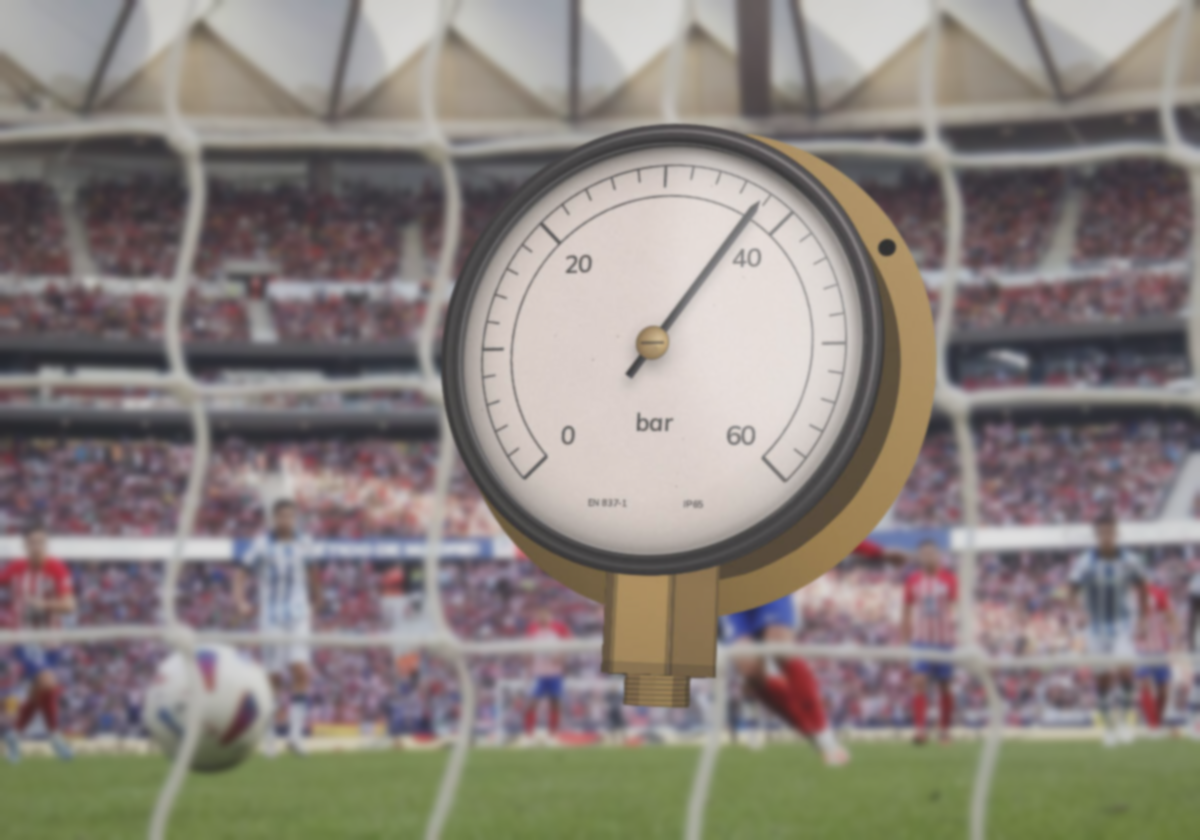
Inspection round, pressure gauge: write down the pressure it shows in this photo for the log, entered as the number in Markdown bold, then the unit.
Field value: **38** bar
